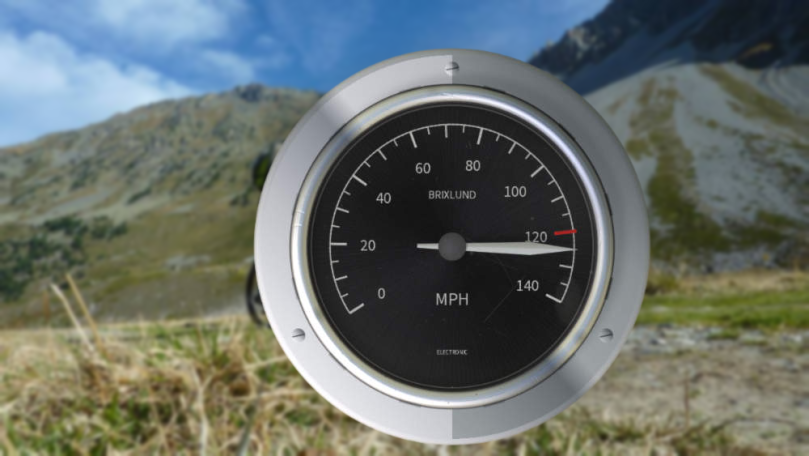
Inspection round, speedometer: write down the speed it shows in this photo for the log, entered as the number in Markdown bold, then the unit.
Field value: **125** mph
